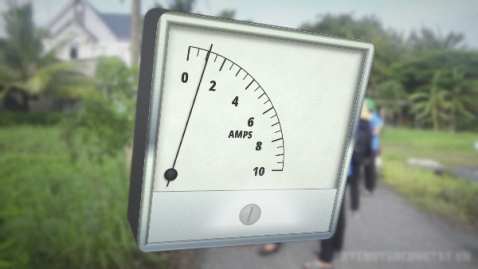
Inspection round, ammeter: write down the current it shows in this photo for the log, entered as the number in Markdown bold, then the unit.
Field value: **1** A
